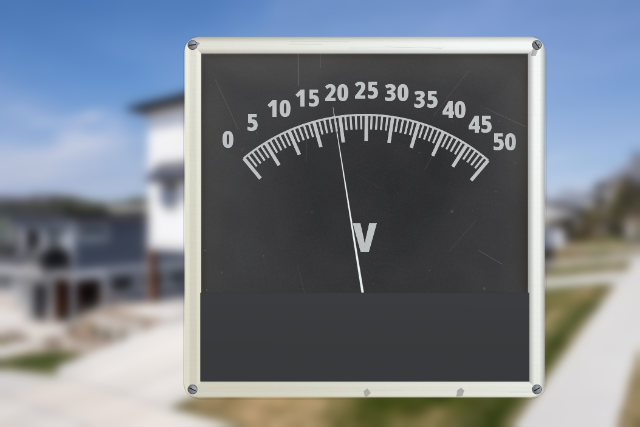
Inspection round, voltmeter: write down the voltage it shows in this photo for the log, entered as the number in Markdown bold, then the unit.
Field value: **19** V
